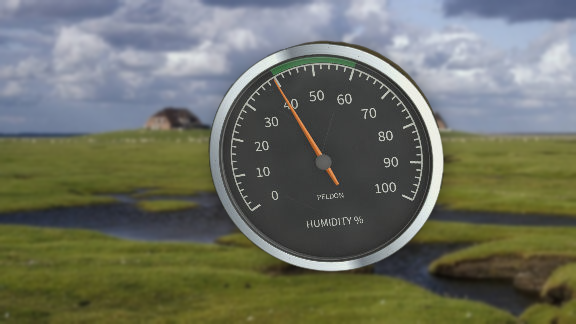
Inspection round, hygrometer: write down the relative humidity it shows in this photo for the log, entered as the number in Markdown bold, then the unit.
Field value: **40** %
